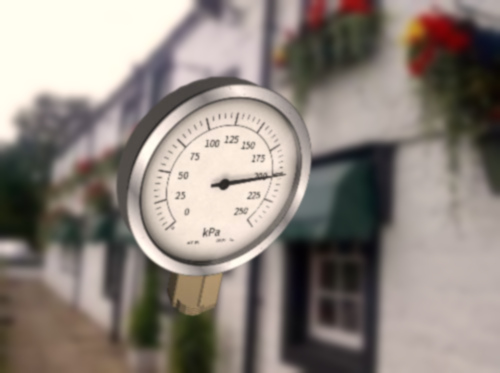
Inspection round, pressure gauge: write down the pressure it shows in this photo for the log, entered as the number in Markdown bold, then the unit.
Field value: **200** kPa
